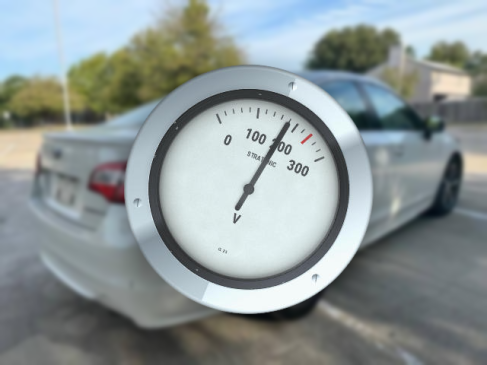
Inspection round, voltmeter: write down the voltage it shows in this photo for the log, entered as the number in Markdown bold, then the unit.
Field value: **180** V
